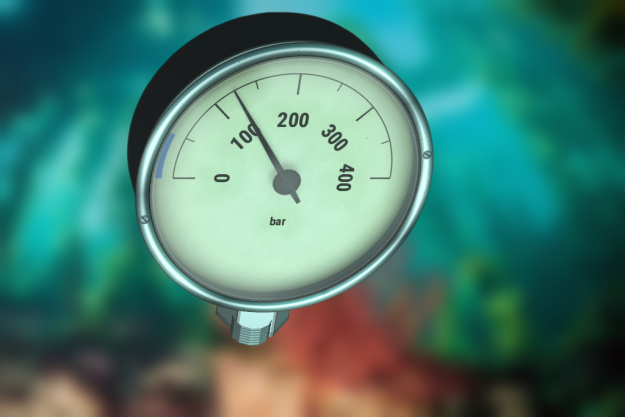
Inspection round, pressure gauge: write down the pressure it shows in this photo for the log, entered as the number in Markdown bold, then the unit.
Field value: **125** bar
